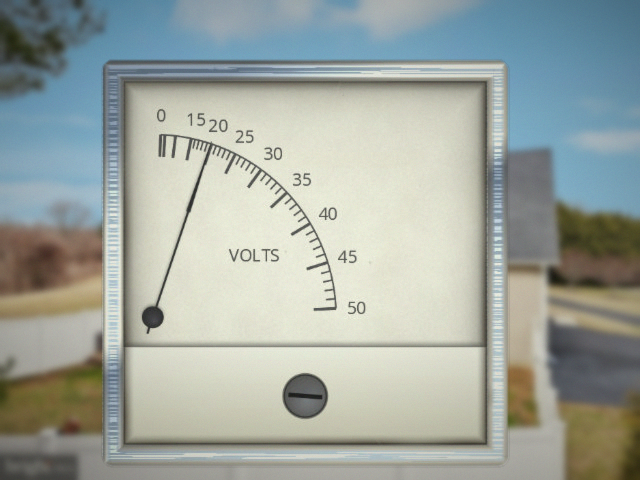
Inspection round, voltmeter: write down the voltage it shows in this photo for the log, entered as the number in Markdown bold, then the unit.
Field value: **20** V
